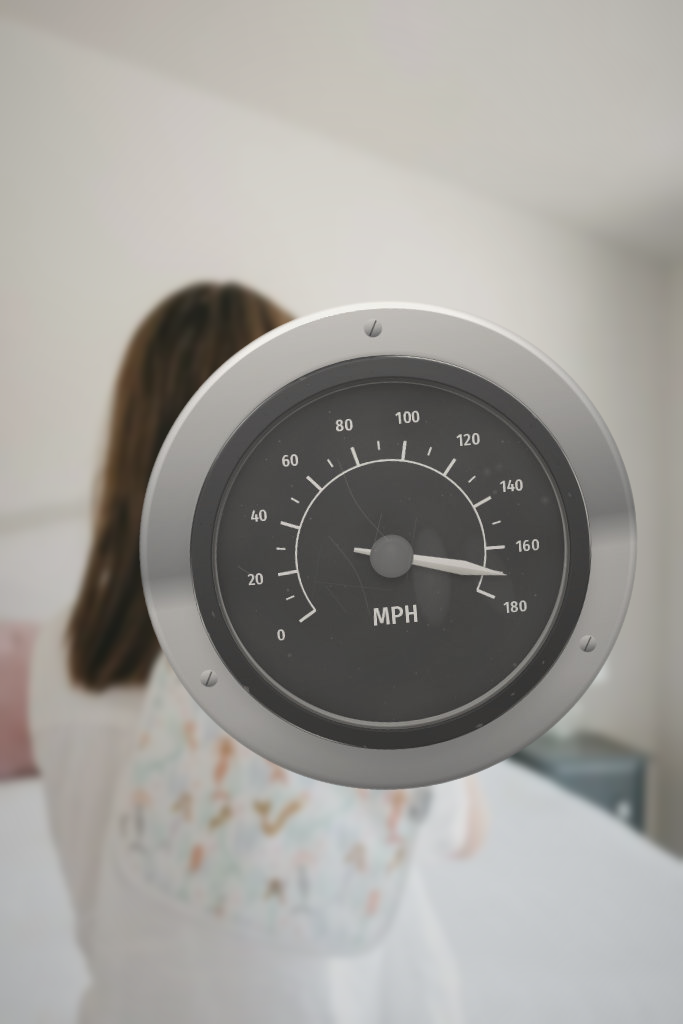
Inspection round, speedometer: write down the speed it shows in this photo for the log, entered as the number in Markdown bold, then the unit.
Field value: **170** mph
